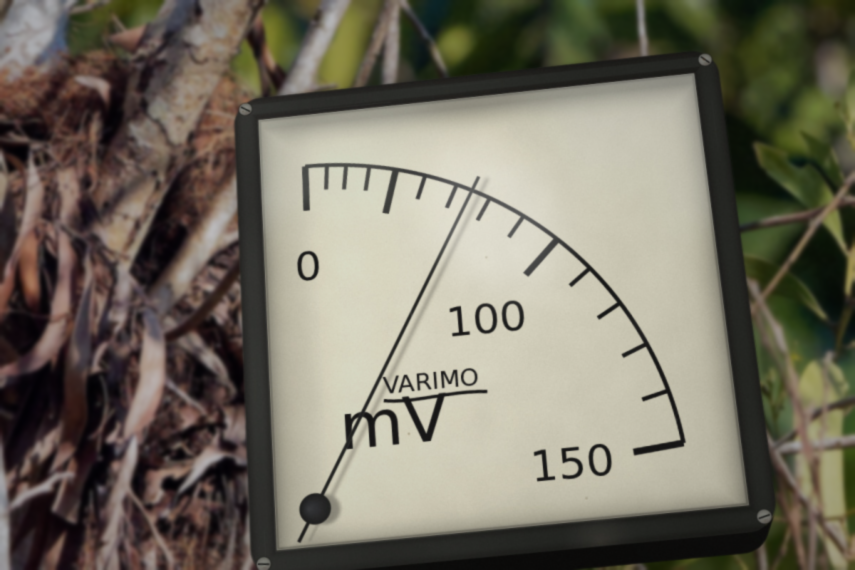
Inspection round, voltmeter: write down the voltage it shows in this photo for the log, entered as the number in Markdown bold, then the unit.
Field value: **75** mV
